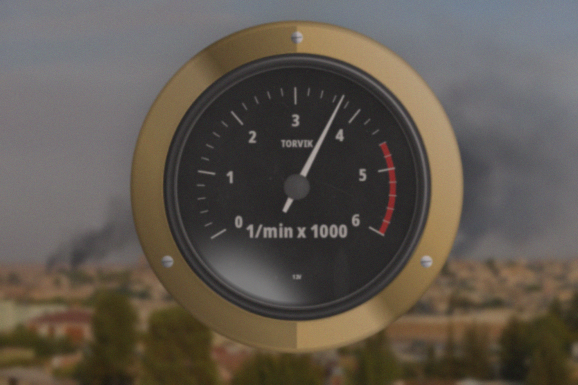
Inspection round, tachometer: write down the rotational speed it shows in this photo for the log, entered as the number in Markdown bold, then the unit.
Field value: **3700** rpm
